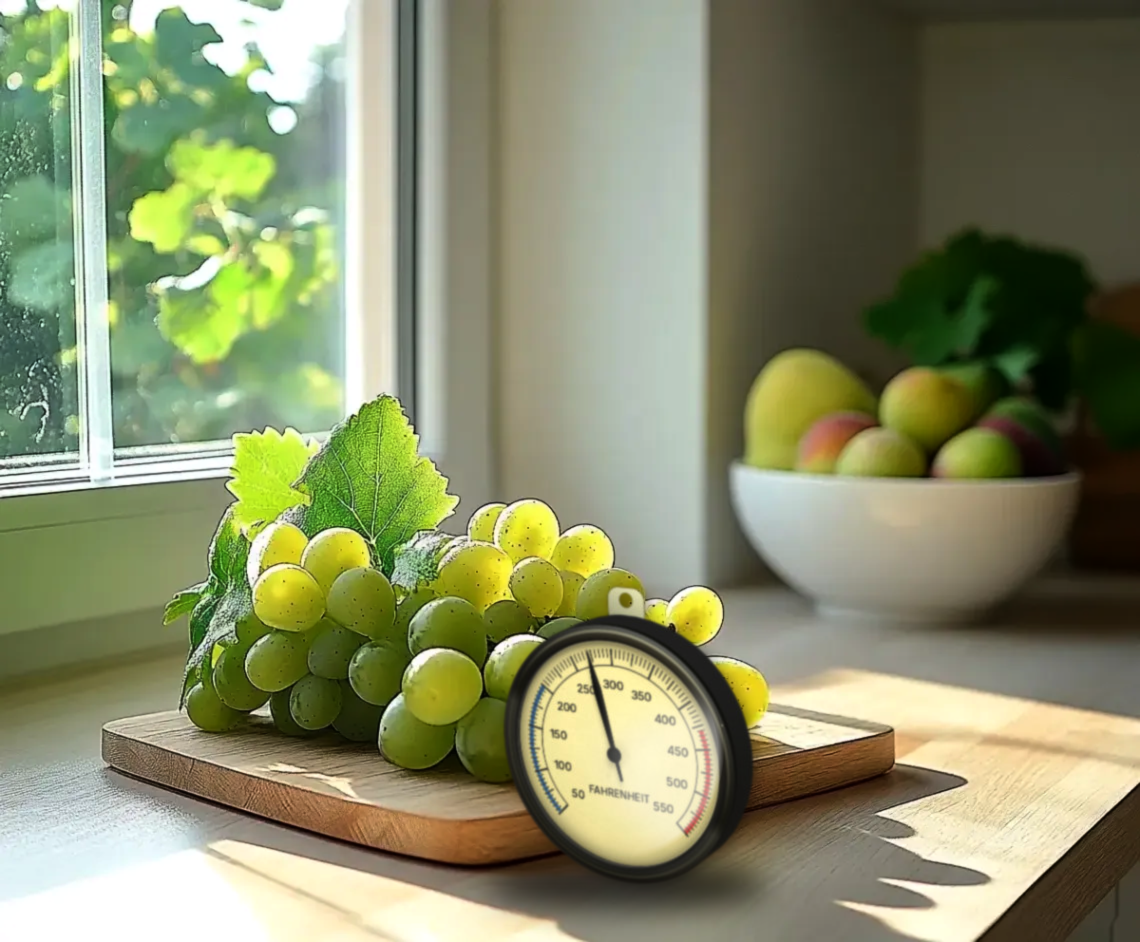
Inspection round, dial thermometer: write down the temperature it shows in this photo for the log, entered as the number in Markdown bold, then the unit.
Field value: **275** °F
